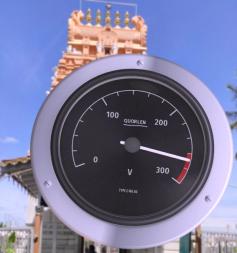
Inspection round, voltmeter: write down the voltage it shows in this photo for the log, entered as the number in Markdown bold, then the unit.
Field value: **270** V
